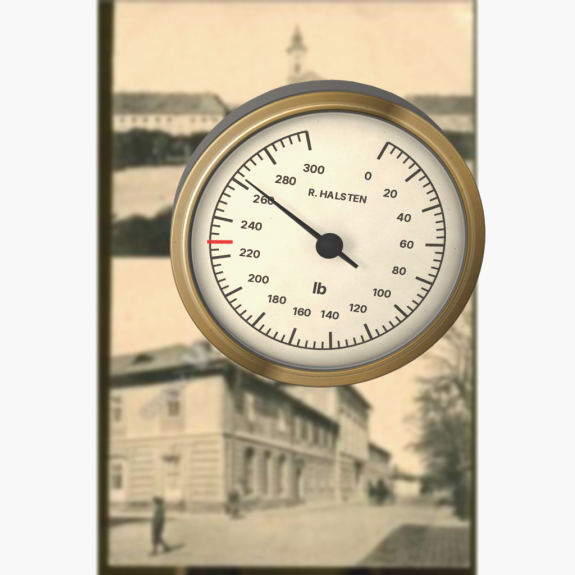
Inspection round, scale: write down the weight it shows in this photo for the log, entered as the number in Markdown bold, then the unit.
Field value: **264** lb
